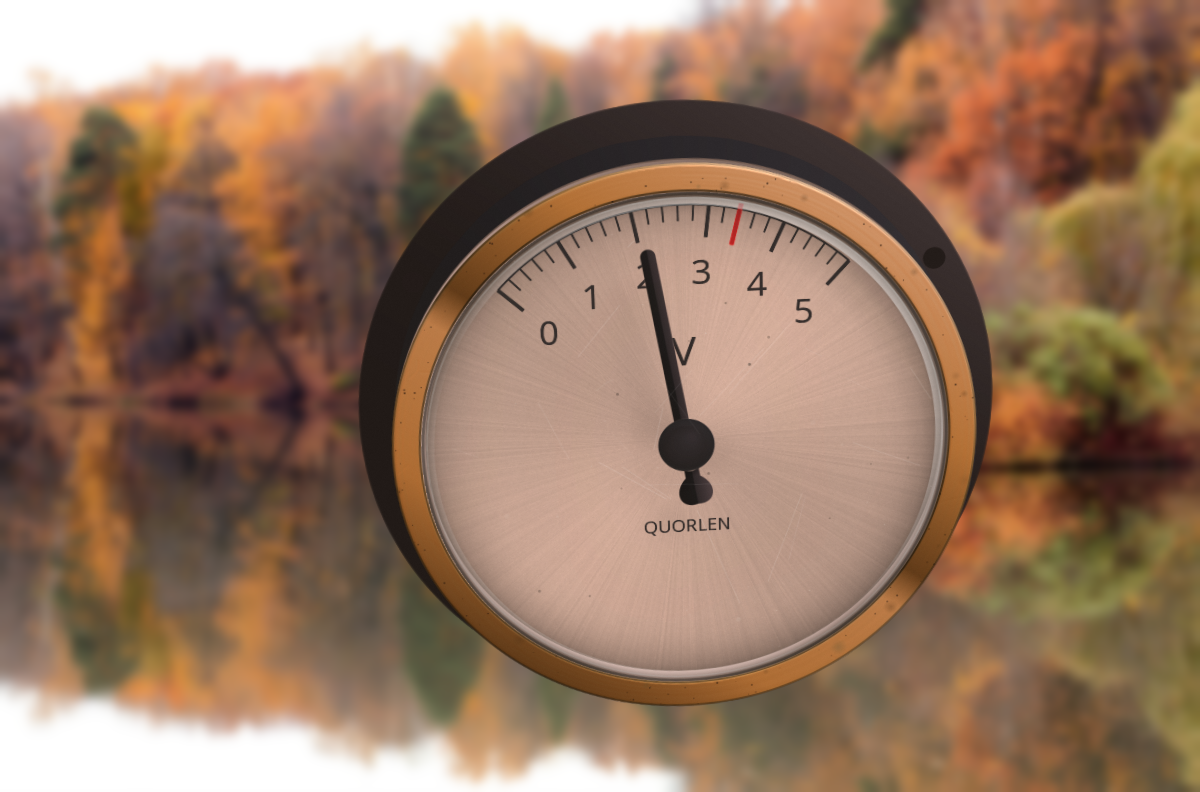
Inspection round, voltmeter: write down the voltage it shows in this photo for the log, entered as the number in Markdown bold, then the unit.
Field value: **2.1** V
